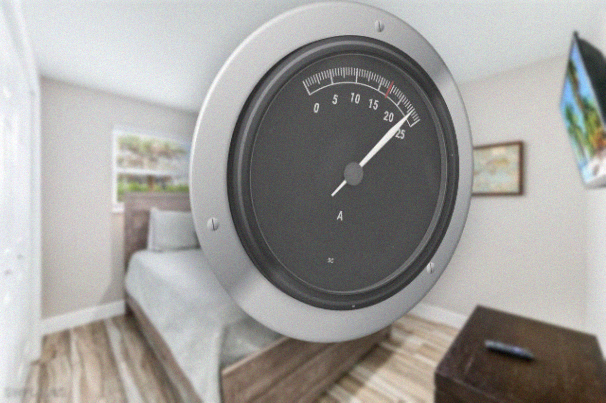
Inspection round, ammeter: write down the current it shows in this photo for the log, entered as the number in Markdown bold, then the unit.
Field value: **22.5** A
